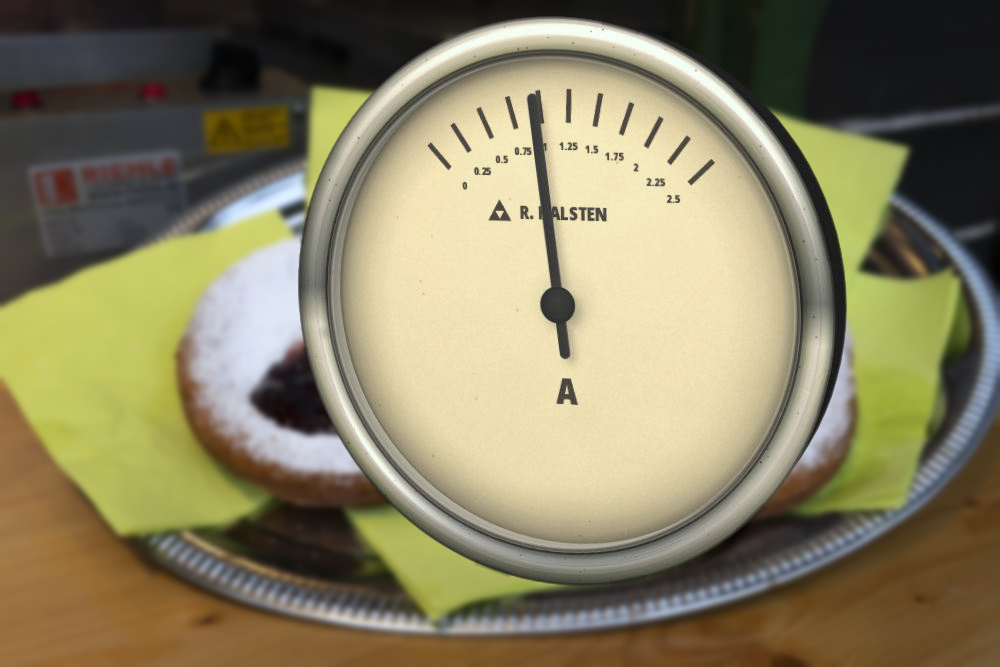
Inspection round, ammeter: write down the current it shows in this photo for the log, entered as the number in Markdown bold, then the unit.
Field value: **1** A
